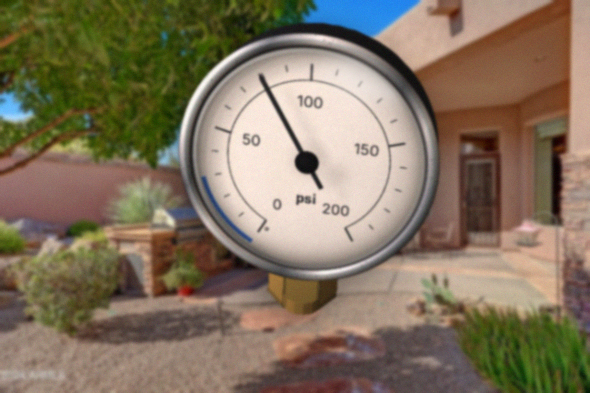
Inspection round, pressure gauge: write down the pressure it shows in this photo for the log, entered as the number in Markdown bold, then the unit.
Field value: **80** psi
